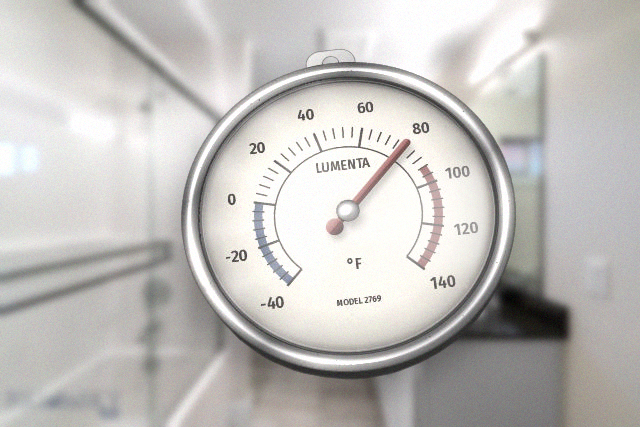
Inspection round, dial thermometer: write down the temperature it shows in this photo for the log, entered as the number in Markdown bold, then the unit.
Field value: **80** °F
